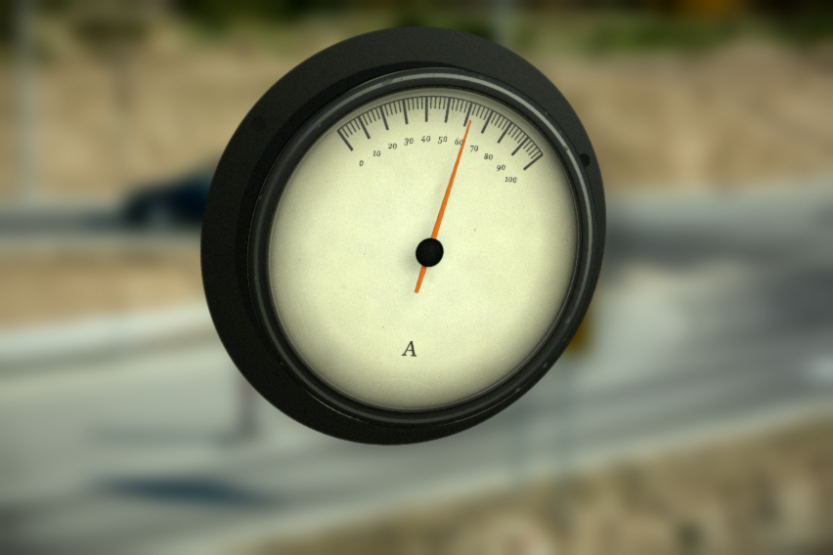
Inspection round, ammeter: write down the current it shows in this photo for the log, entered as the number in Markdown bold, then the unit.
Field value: **60** A
